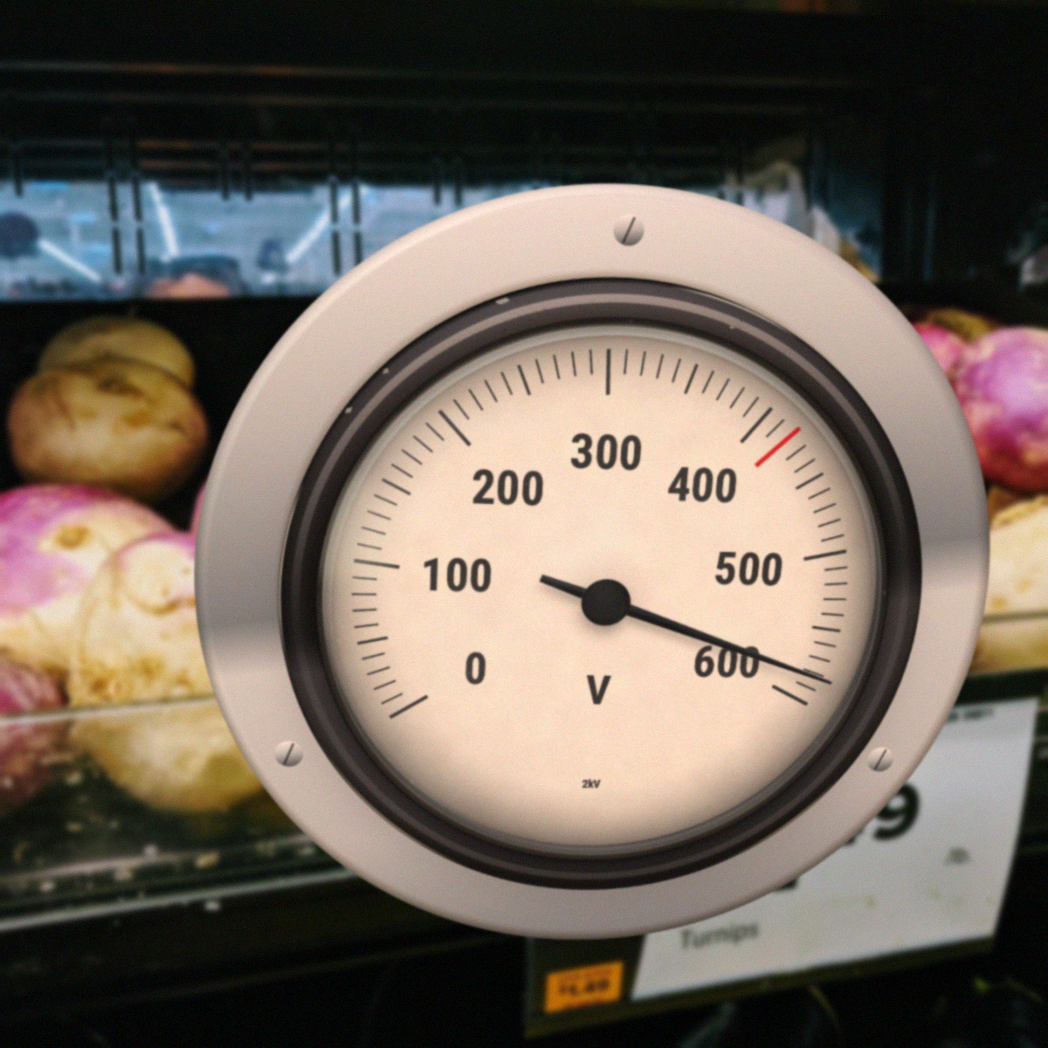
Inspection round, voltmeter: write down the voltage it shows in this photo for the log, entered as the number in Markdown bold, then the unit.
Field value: **580** V
